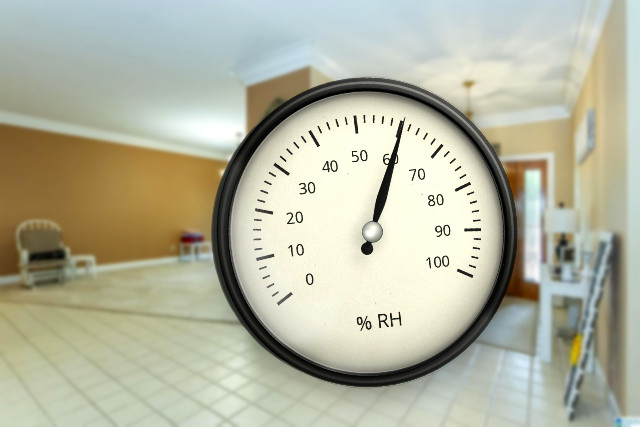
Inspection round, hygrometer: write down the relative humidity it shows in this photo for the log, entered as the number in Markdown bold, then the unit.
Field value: **60** %
